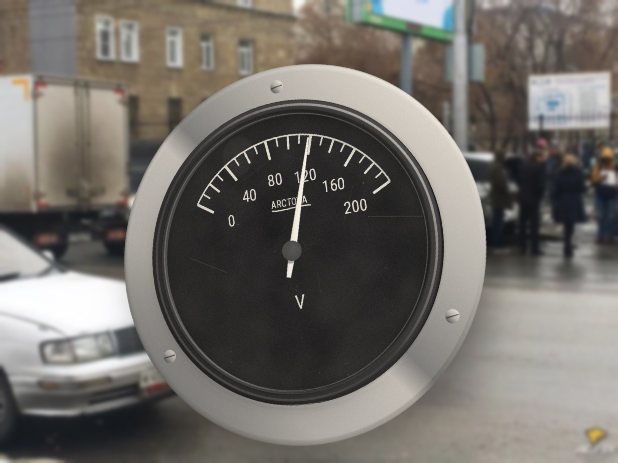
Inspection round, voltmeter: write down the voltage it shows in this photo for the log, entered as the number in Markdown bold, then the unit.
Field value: **120** V
